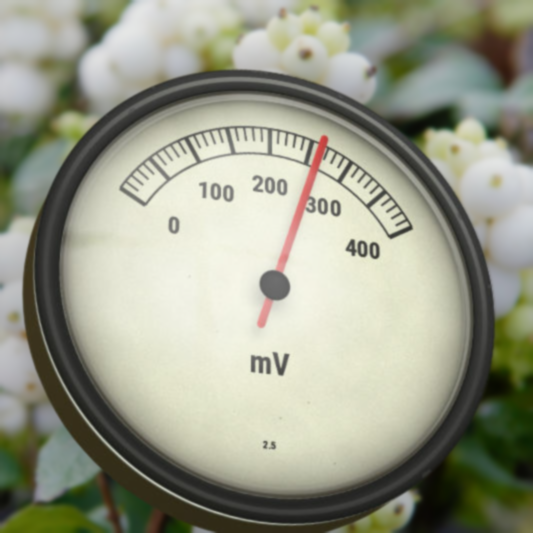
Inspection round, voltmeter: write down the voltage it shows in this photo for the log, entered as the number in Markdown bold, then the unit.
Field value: **260** mV
